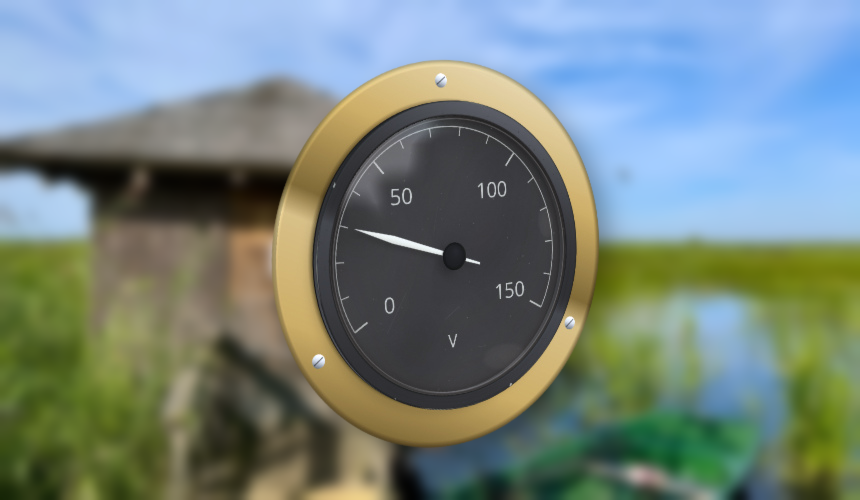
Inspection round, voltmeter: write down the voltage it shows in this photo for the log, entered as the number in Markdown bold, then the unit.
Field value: **30** V
